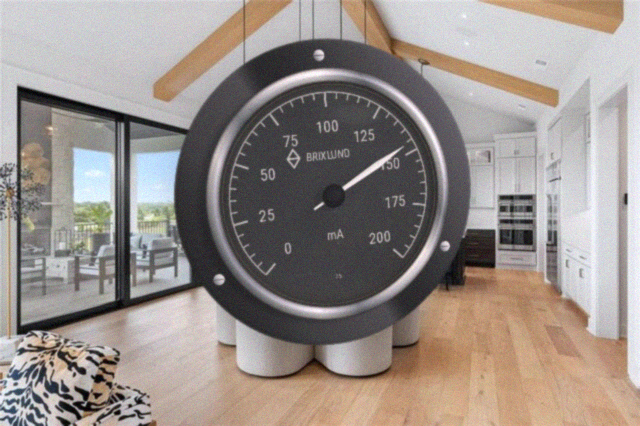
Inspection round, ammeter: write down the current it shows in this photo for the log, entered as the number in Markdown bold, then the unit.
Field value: **145** mA
